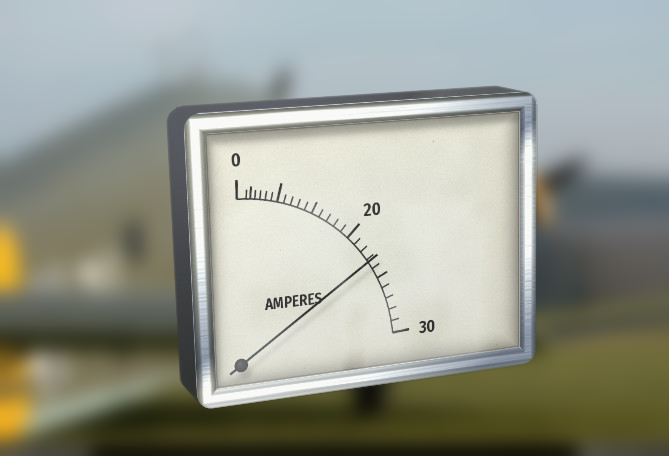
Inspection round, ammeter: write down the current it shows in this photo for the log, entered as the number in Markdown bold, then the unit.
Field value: **23** A
